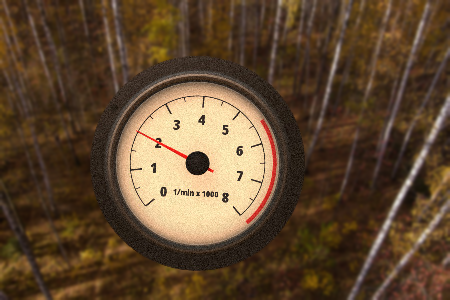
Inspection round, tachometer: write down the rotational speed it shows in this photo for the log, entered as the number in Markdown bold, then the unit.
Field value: **2000** rpm
